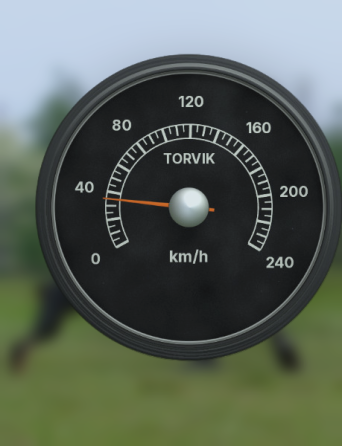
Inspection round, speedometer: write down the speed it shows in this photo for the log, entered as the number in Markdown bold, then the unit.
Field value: **35** km/h
